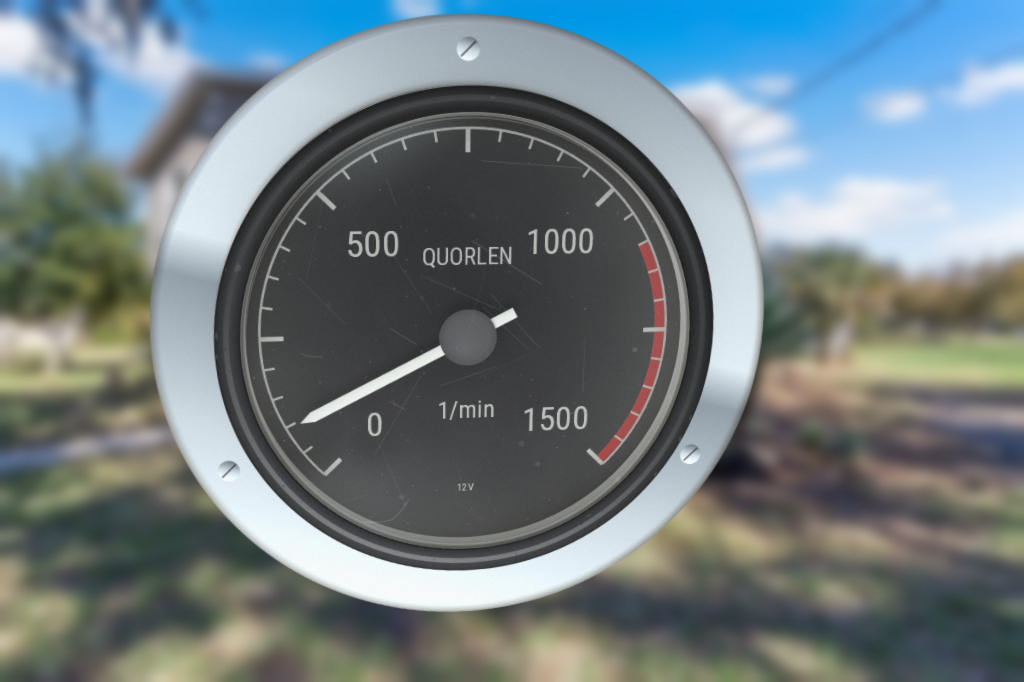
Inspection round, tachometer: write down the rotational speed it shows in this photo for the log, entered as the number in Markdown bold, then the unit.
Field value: **100** rpm
